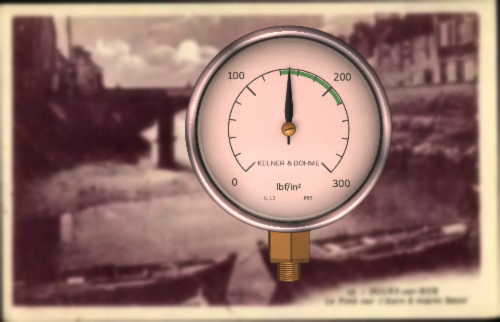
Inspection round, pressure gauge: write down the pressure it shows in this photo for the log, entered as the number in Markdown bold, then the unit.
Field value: **150** psi
